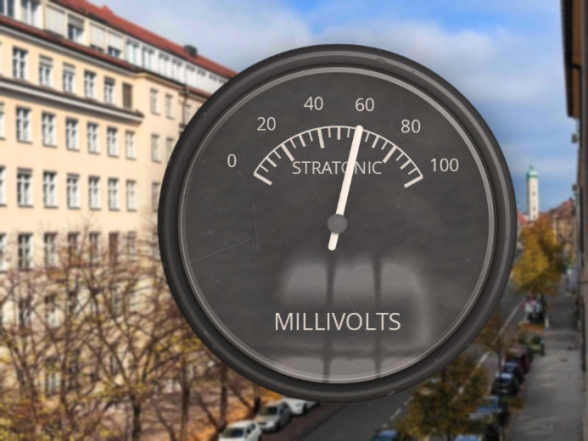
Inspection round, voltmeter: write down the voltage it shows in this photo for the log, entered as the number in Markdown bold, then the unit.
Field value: **60** mV
